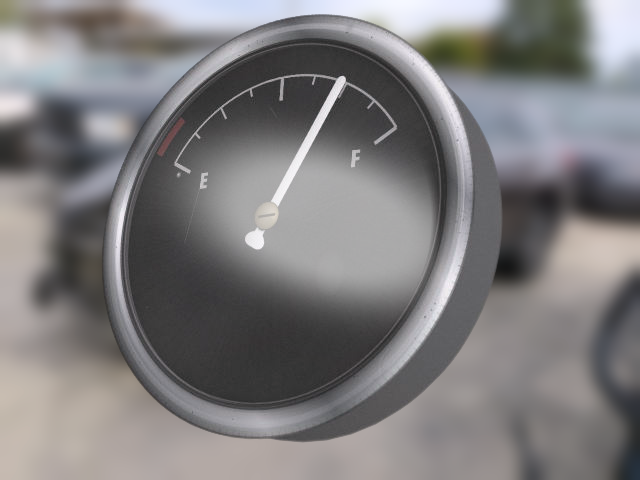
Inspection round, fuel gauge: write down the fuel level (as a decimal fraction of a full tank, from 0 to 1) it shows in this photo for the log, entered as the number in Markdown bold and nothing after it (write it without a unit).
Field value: **0.75**
